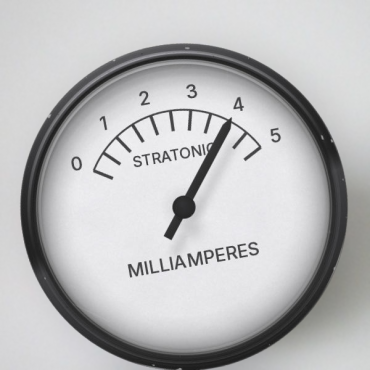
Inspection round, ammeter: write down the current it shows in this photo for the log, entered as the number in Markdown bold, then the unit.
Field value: **4** mA
